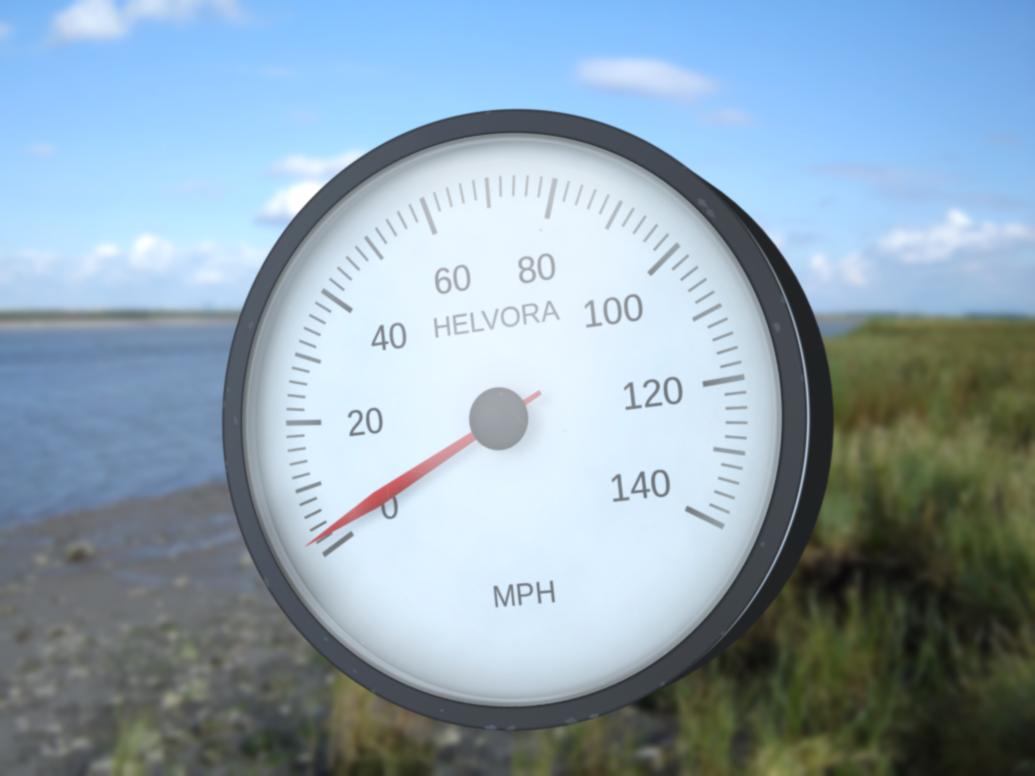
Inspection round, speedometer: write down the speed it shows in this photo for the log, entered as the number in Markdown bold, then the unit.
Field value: **2** mph
